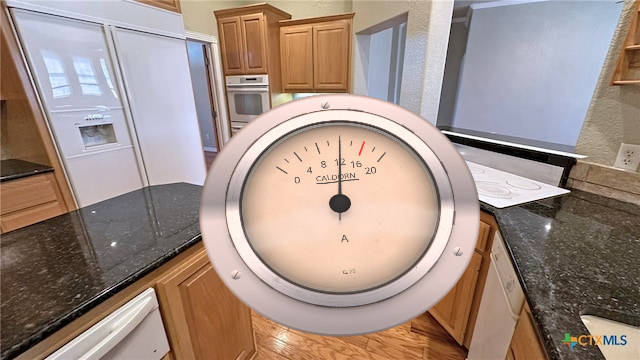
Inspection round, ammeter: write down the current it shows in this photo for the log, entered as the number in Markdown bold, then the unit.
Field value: **12** A
